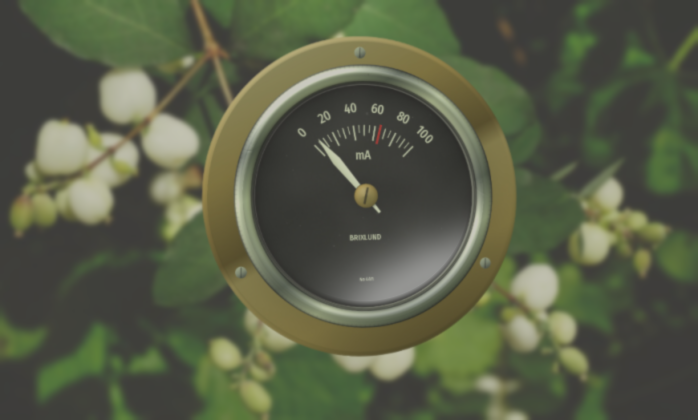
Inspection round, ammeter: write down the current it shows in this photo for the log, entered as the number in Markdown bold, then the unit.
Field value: **5** mA
